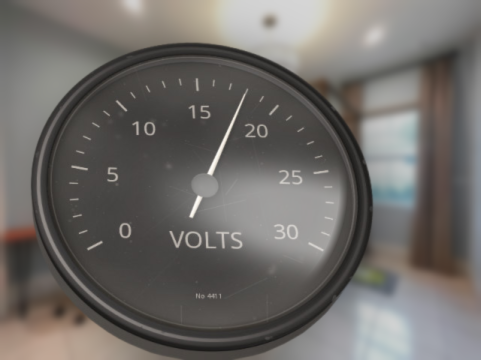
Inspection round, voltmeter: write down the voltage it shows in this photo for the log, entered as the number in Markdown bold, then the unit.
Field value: **18** V
